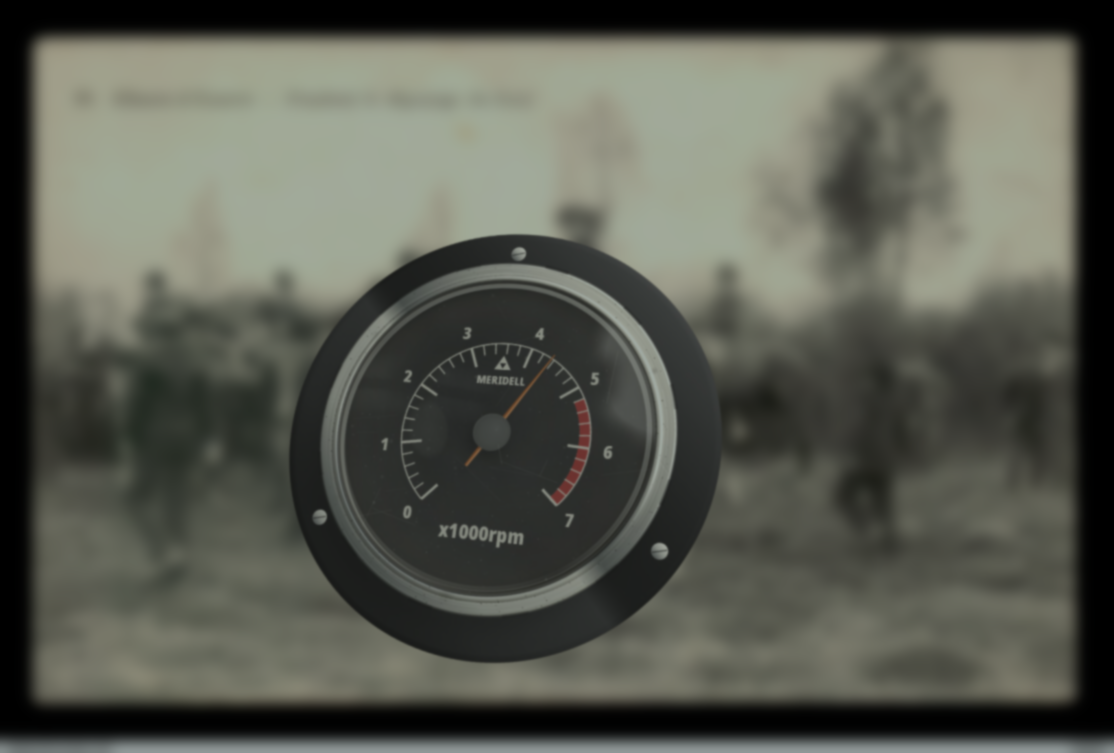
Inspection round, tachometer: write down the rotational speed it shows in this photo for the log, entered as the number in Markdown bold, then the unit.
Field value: **4400** rpm
